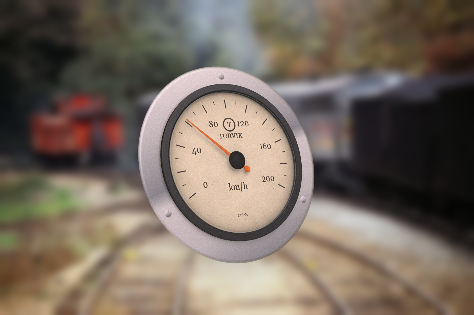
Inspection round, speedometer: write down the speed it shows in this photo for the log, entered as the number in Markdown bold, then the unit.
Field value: **60** km/h
